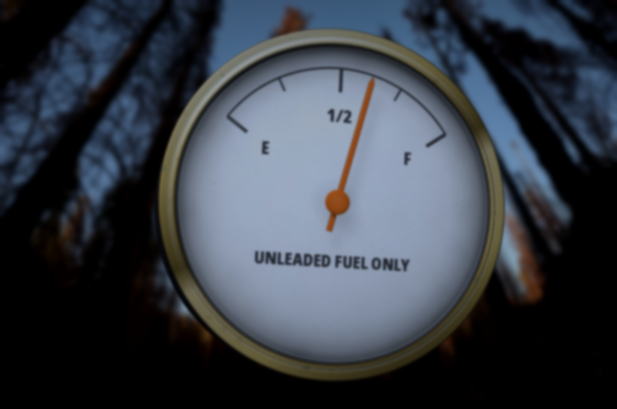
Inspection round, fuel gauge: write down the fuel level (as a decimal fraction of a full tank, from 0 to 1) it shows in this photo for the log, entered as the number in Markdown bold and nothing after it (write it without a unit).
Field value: **0.625**
